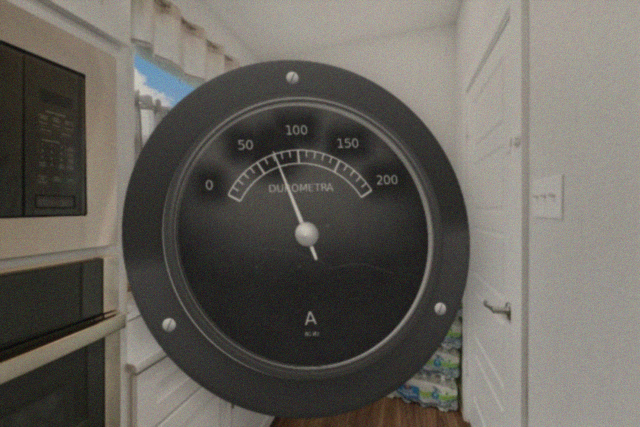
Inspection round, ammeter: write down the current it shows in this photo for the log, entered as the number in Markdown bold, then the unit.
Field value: **70** A
